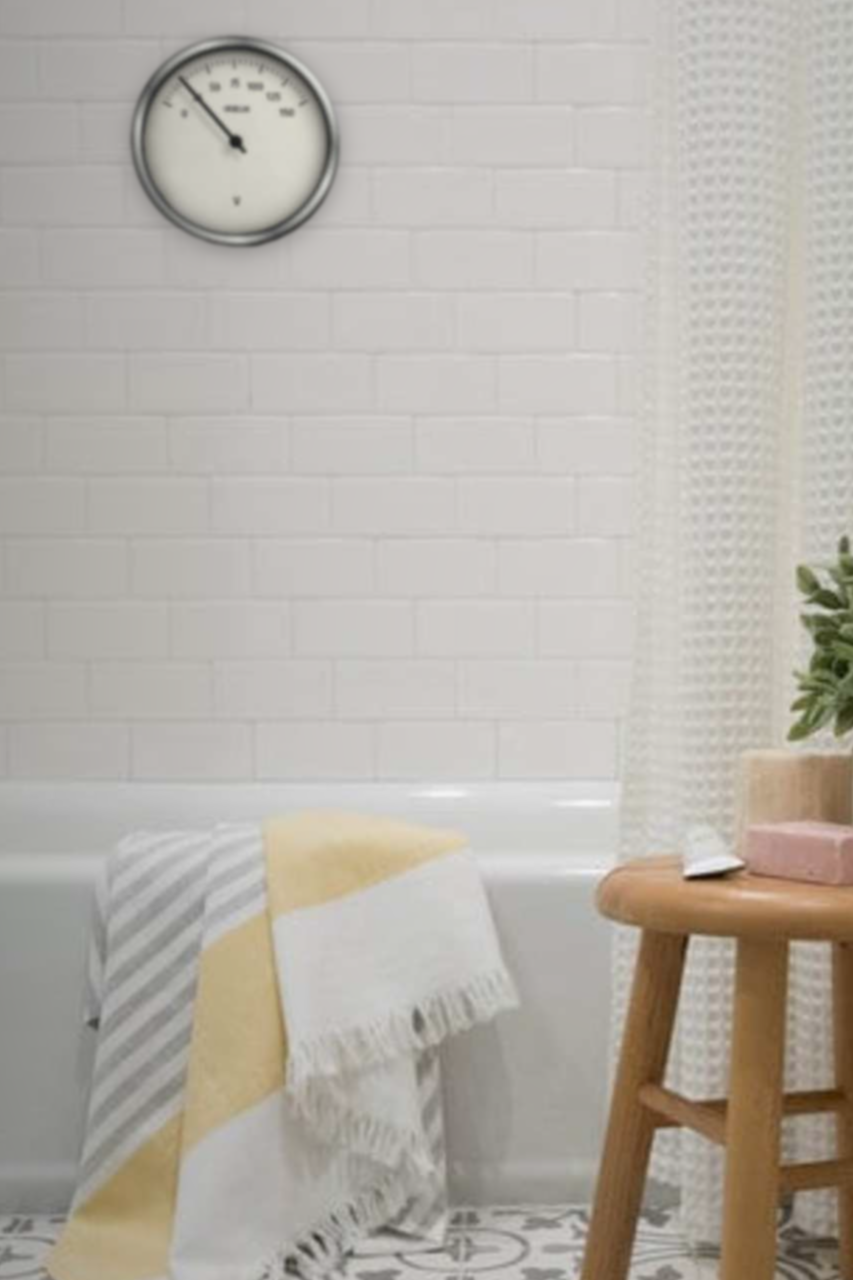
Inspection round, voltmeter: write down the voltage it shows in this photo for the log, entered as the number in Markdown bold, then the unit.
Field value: **25** V
